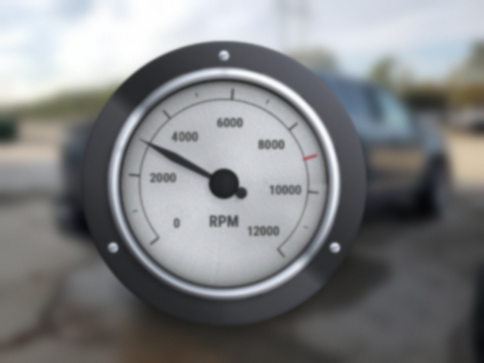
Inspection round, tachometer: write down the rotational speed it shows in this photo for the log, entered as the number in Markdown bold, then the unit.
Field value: **3000** rpm
